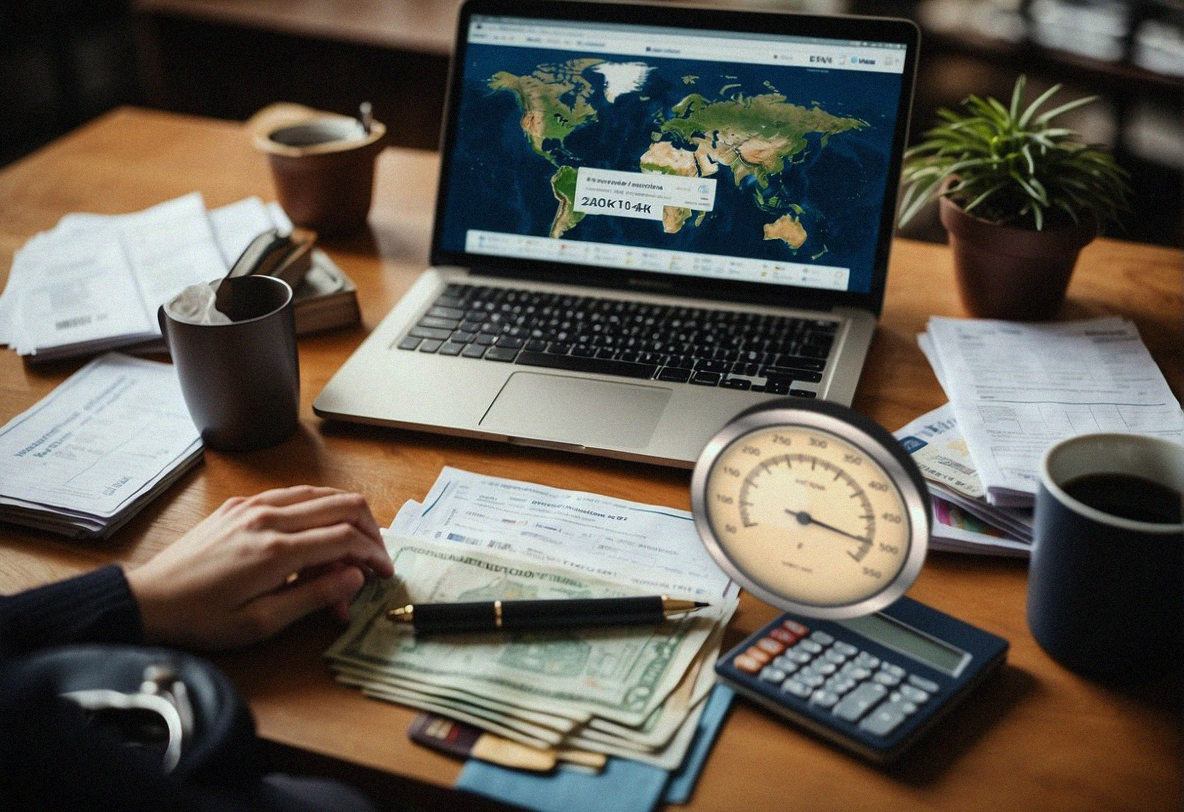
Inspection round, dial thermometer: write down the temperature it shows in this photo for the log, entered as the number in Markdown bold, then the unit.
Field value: **500** °F
